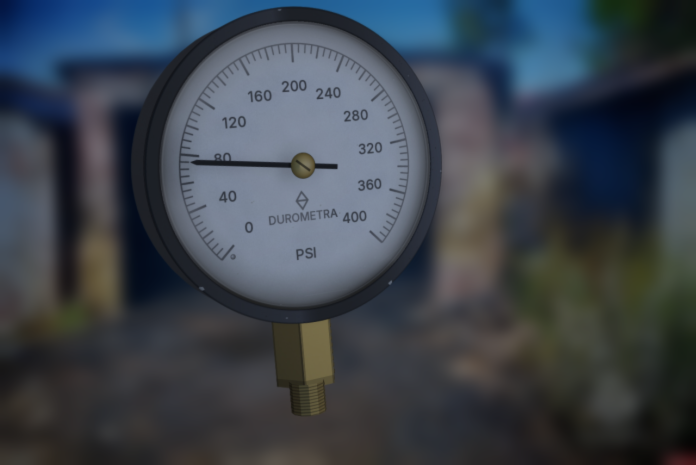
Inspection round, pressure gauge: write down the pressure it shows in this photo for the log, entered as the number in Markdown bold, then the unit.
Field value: **75** psi
